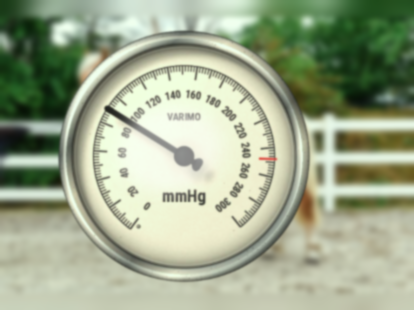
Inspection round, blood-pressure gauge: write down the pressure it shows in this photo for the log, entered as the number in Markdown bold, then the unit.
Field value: **90** mmHg
